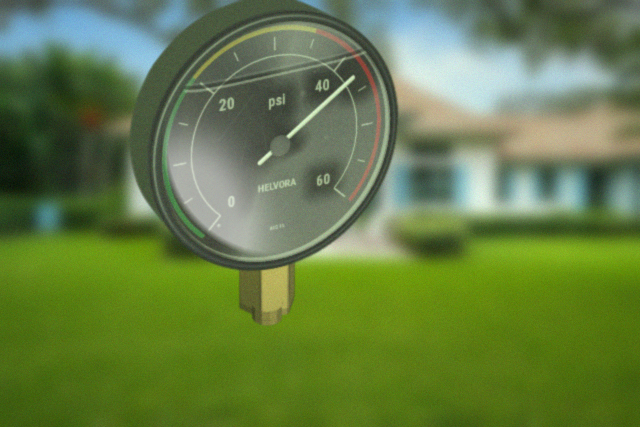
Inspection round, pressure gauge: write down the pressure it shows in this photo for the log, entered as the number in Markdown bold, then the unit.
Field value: **42.5** psi
